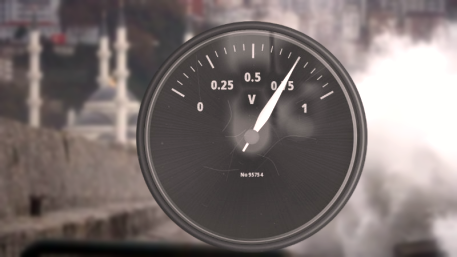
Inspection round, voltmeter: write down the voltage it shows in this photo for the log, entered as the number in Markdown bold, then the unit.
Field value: **0.75** V
